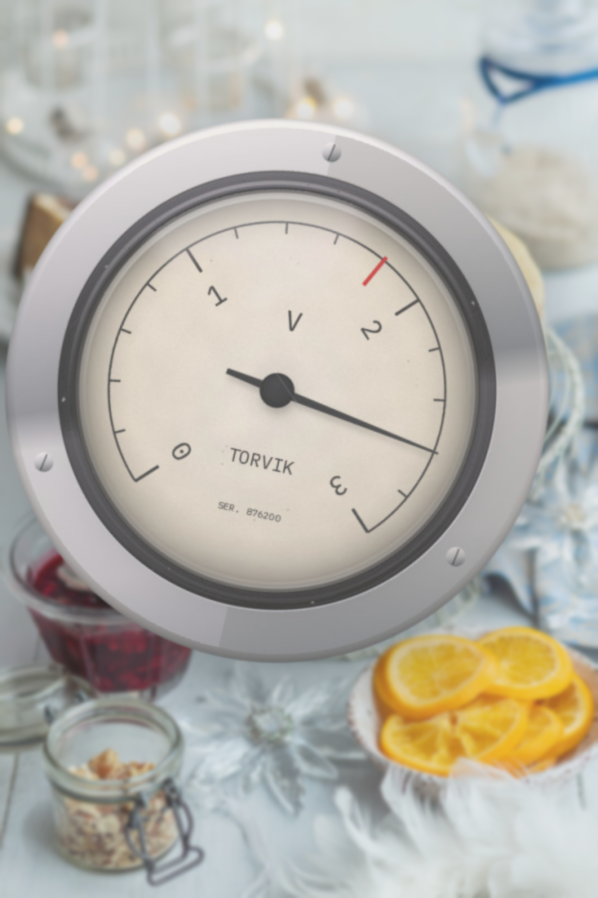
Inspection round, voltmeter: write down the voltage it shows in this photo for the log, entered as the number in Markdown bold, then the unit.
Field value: **2.6** V
